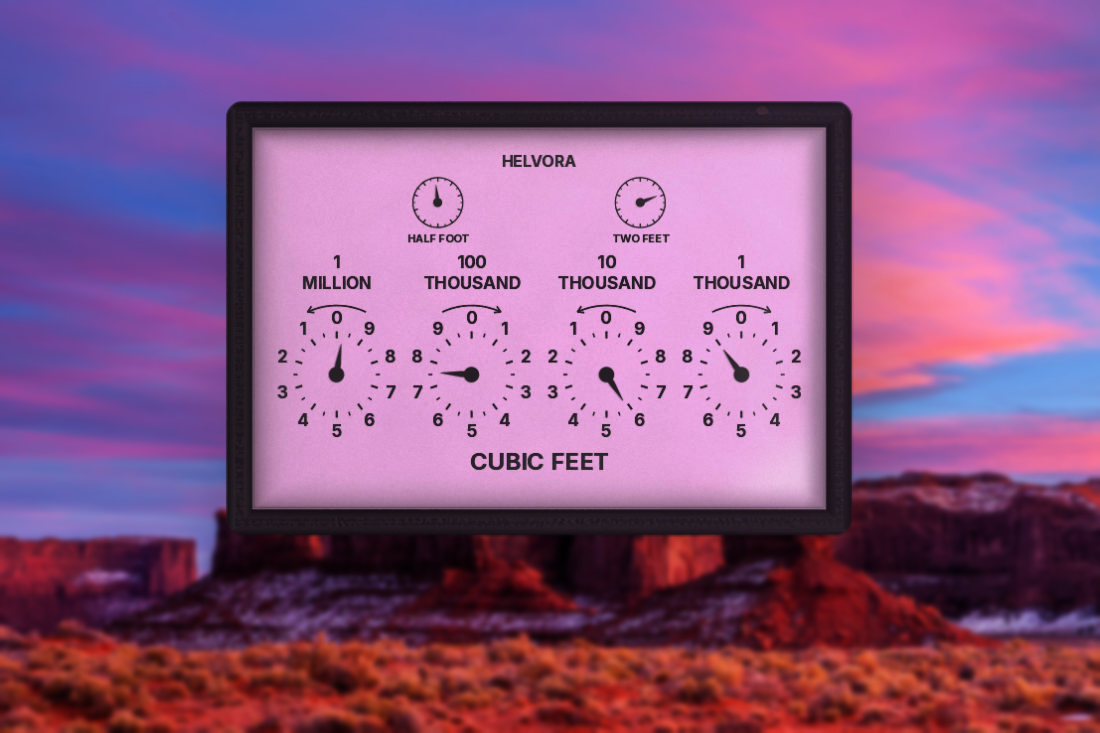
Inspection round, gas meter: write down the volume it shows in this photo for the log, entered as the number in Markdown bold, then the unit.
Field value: **975900** ft³
